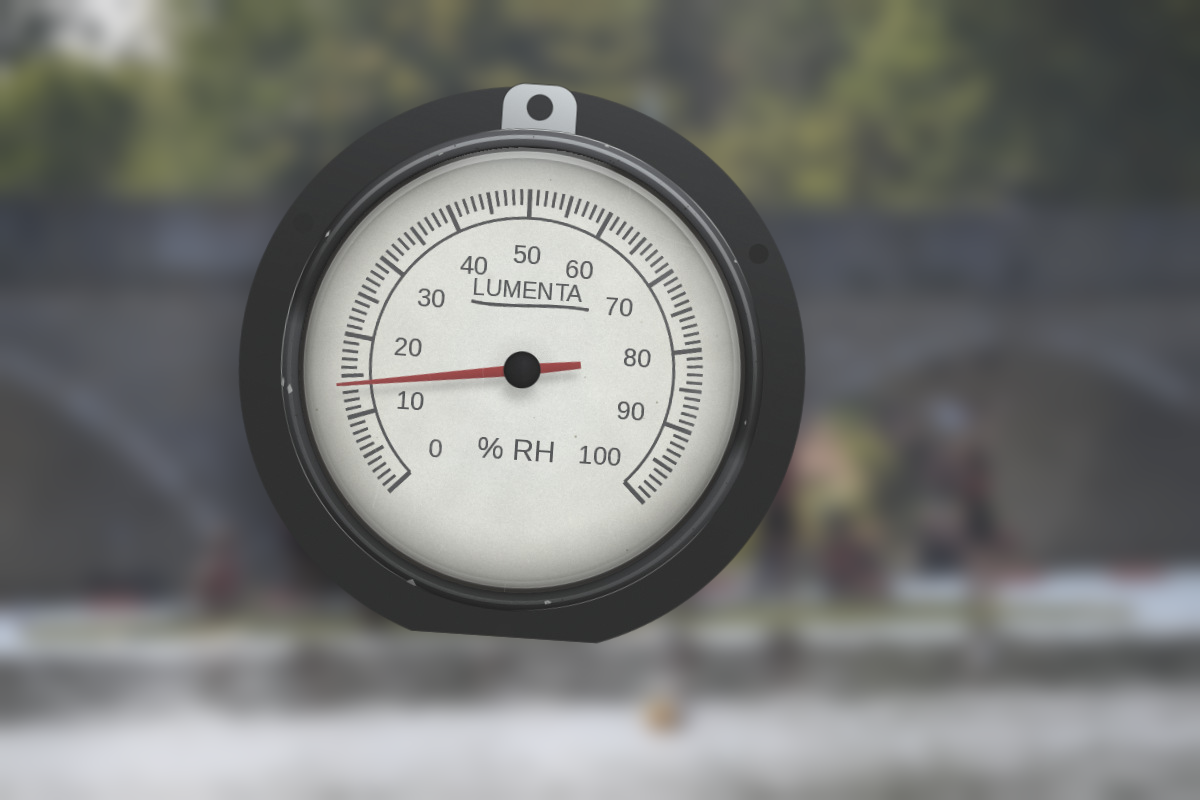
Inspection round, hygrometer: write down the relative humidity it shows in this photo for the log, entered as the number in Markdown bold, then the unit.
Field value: **14** %
